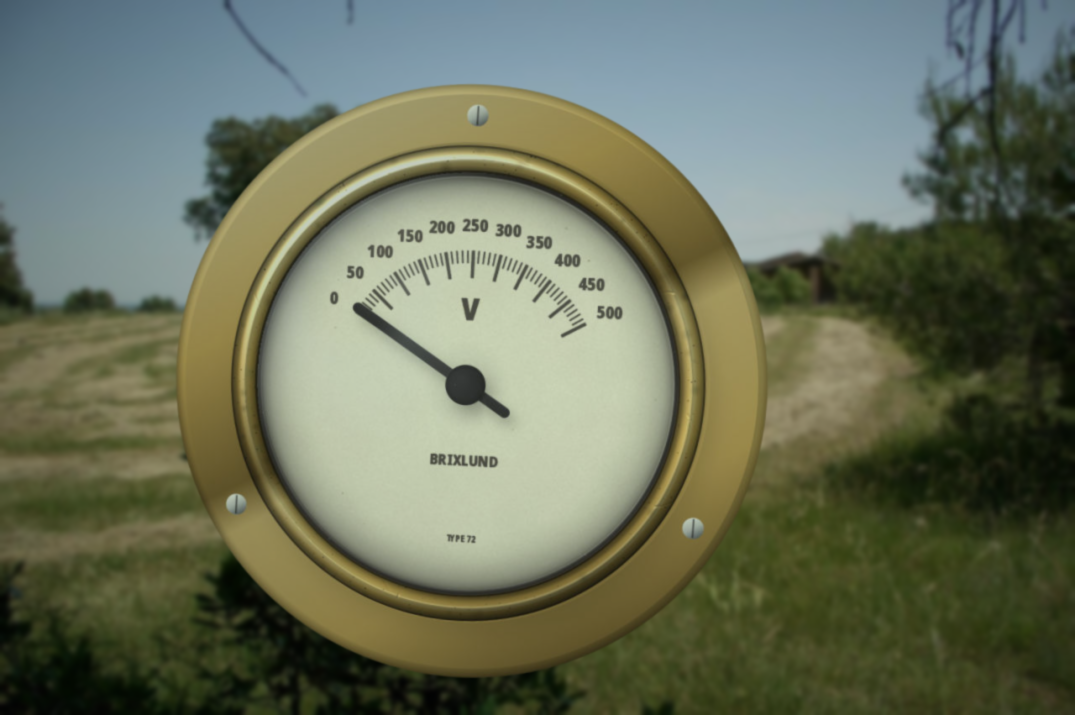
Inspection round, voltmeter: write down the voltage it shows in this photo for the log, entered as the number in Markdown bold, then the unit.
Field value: **10** V
